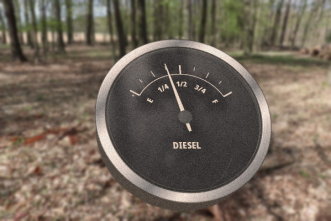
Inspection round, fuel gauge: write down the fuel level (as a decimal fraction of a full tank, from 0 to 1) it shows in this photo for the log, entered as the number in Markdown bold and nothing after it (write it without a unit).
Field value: **0.375**
